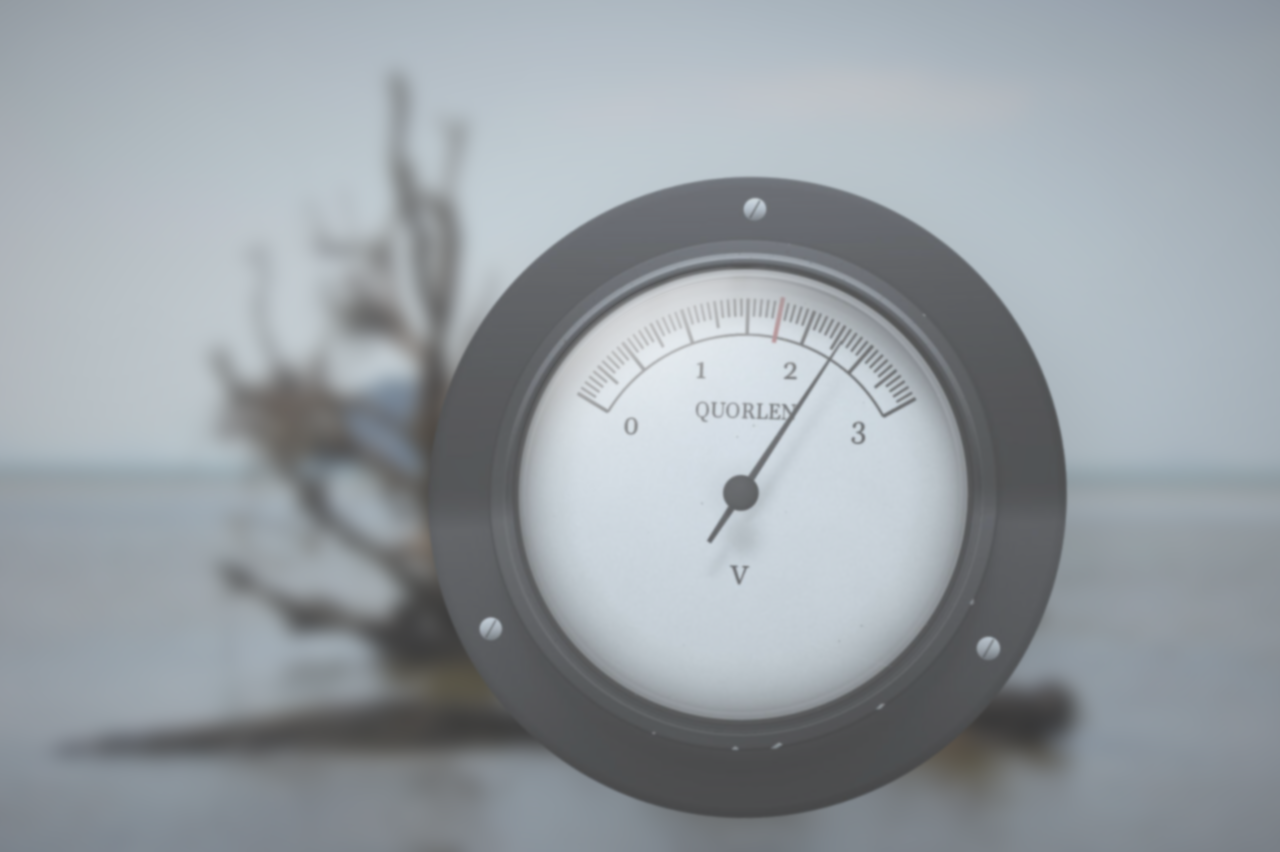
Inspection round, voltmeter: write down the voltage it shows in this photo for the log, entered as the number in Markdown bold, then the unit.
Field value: **2.3** V
